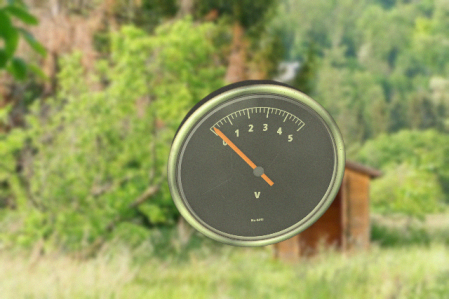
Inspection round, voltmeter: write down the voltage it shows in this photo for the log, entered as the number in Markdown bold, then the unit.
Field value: **0.2** V
